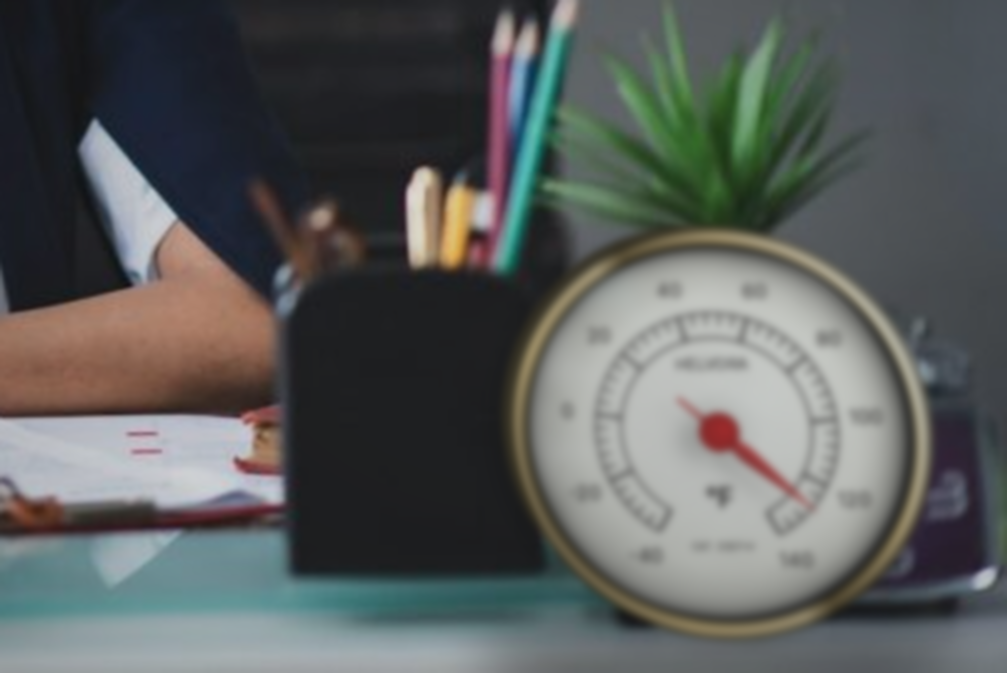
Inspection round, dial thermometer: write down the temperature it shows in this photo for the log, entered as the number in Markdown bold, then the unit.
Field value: **128** °F
